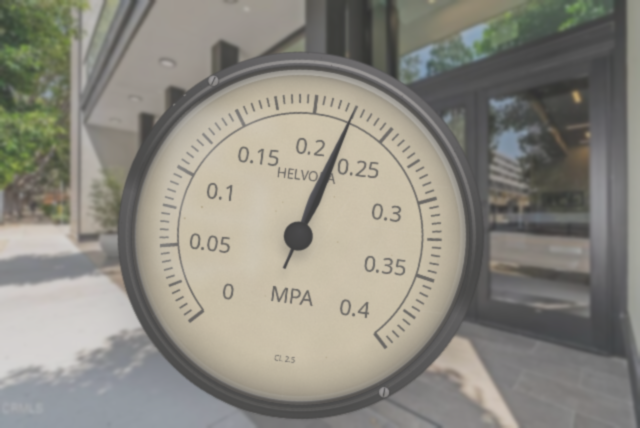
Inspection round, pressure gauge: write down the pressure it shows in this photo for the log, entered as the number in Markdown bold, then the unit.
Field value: **0.225** MPa
